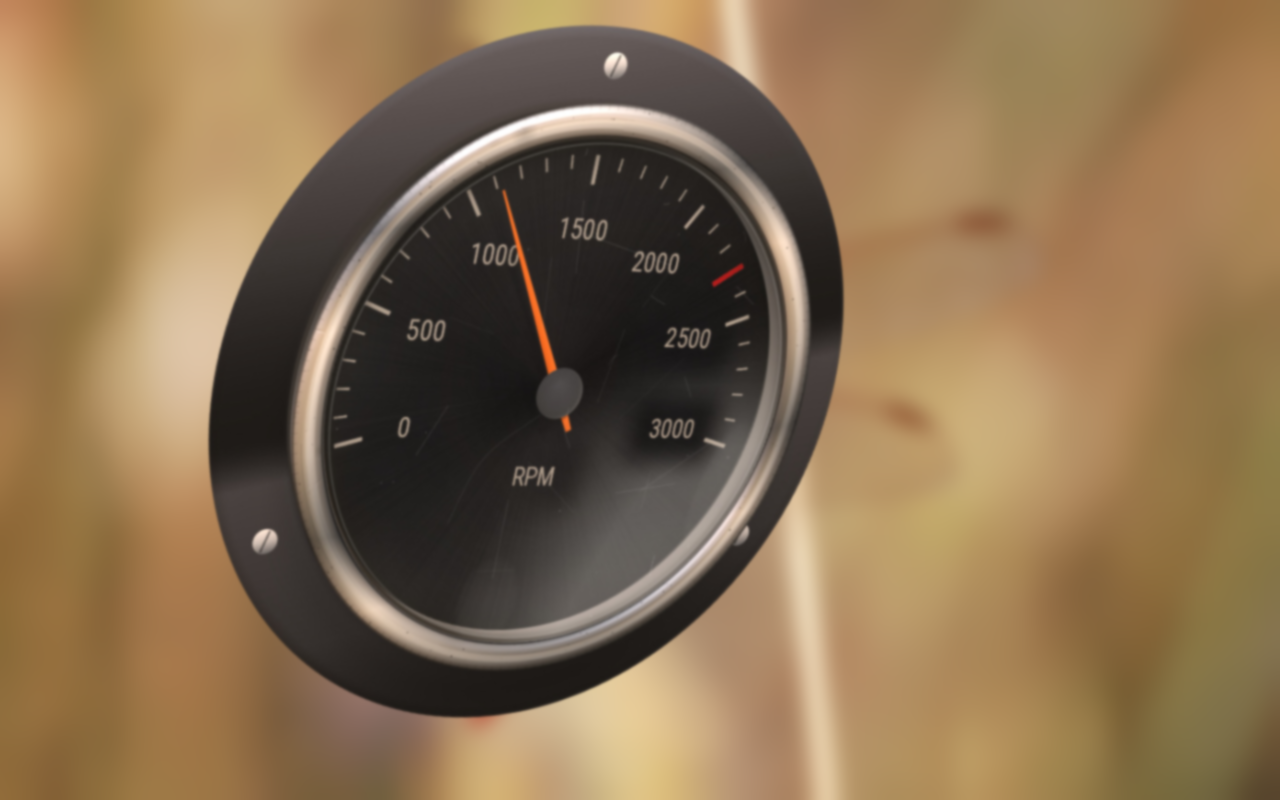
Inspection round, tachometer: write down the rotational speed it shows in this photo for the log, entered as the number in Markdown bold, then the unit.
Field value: **1100** rpm
